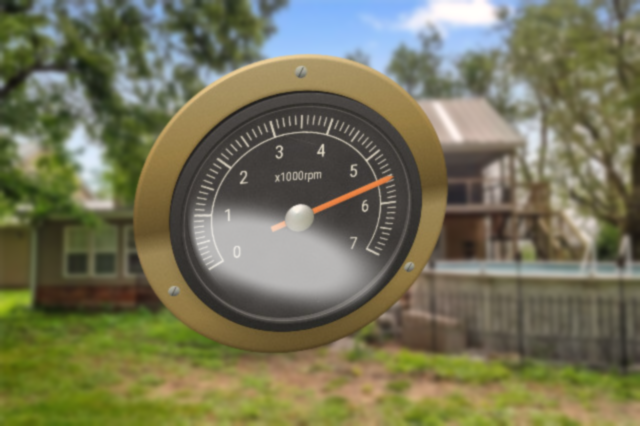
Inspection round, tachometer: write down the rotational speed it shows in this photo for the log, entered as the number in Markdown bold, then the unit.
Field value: **5500** rpm
